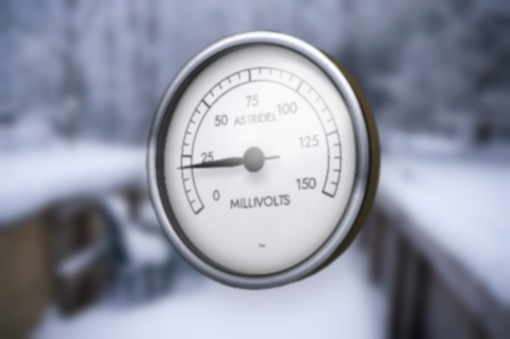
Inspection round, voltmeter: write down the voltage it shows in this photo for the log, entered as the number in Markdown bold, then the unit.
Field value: **20** mV
